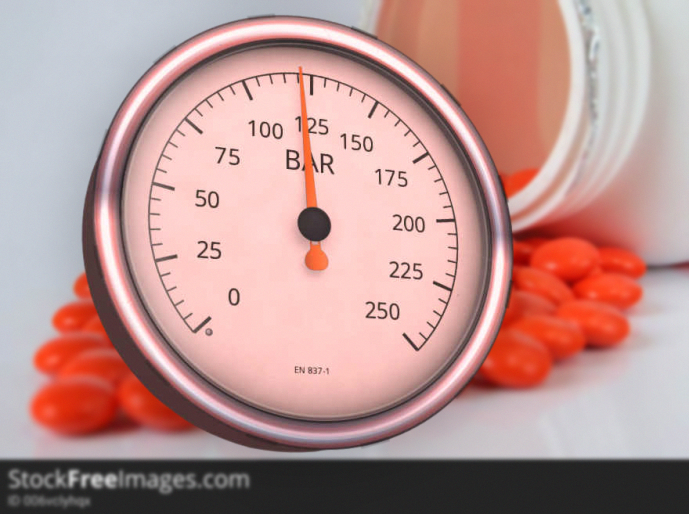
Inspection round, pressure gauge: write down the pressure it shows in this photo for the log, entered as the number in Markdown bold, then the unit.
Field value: **120** bar
